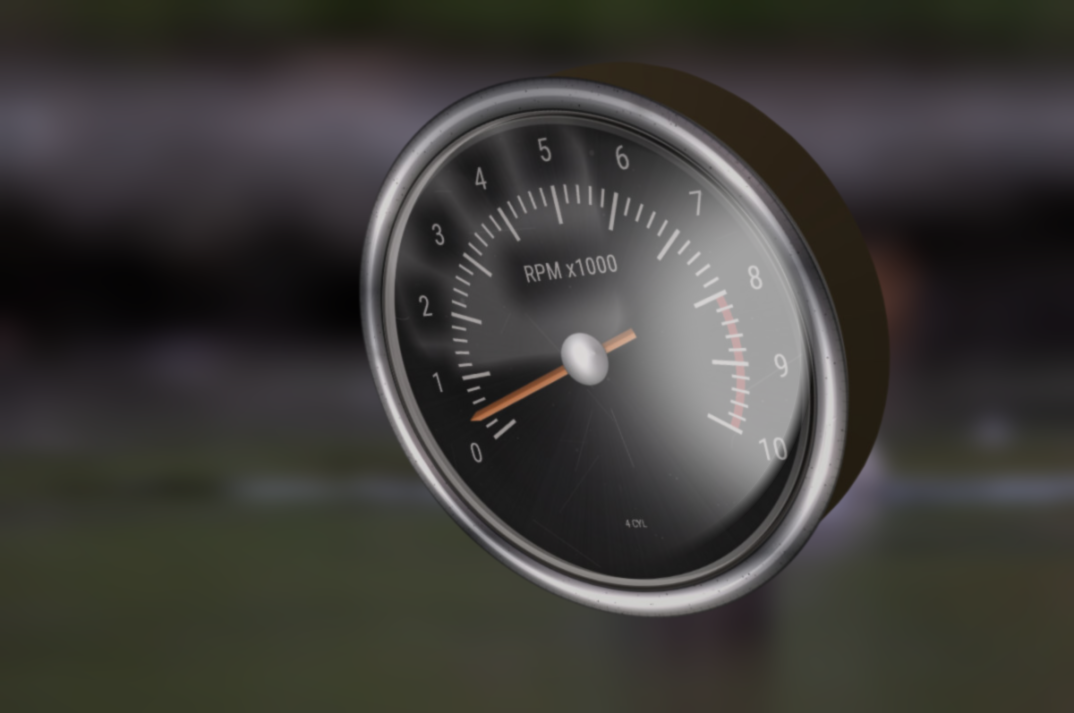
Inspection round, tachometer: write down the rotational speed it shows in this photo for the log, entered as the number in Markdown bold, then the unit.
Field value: **400** rpm
